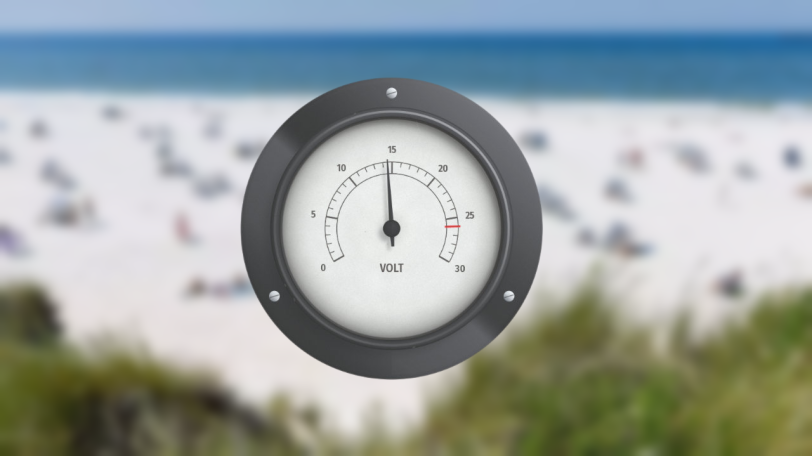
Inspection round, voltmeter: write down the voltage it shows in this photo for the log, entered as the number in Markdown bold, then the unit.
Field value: **14.5** V
